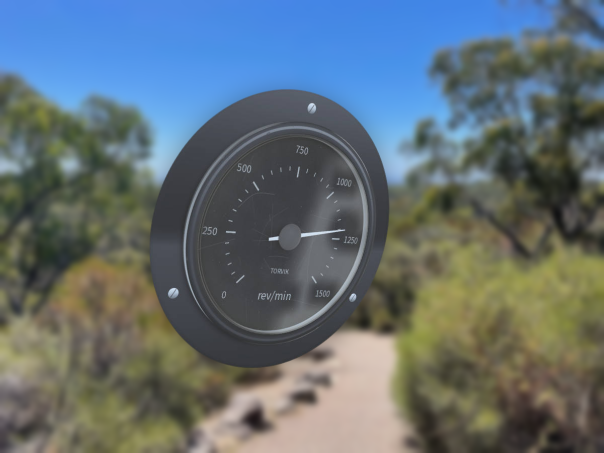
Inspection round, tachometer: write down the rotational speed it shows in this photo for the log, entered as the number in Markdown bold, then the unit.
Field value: **1200** rpm
